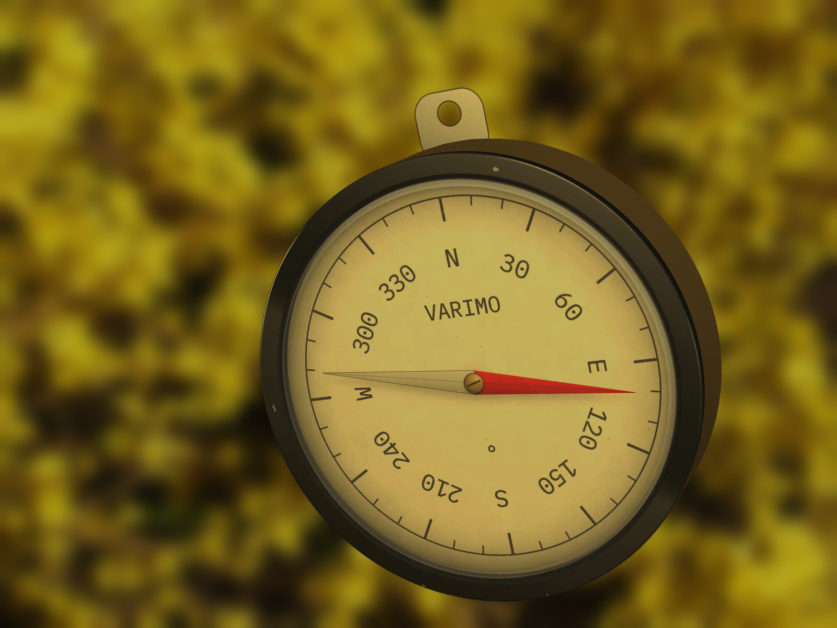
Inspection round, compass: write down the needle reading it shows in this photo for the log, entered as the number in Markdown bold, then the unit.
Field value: **100** °
